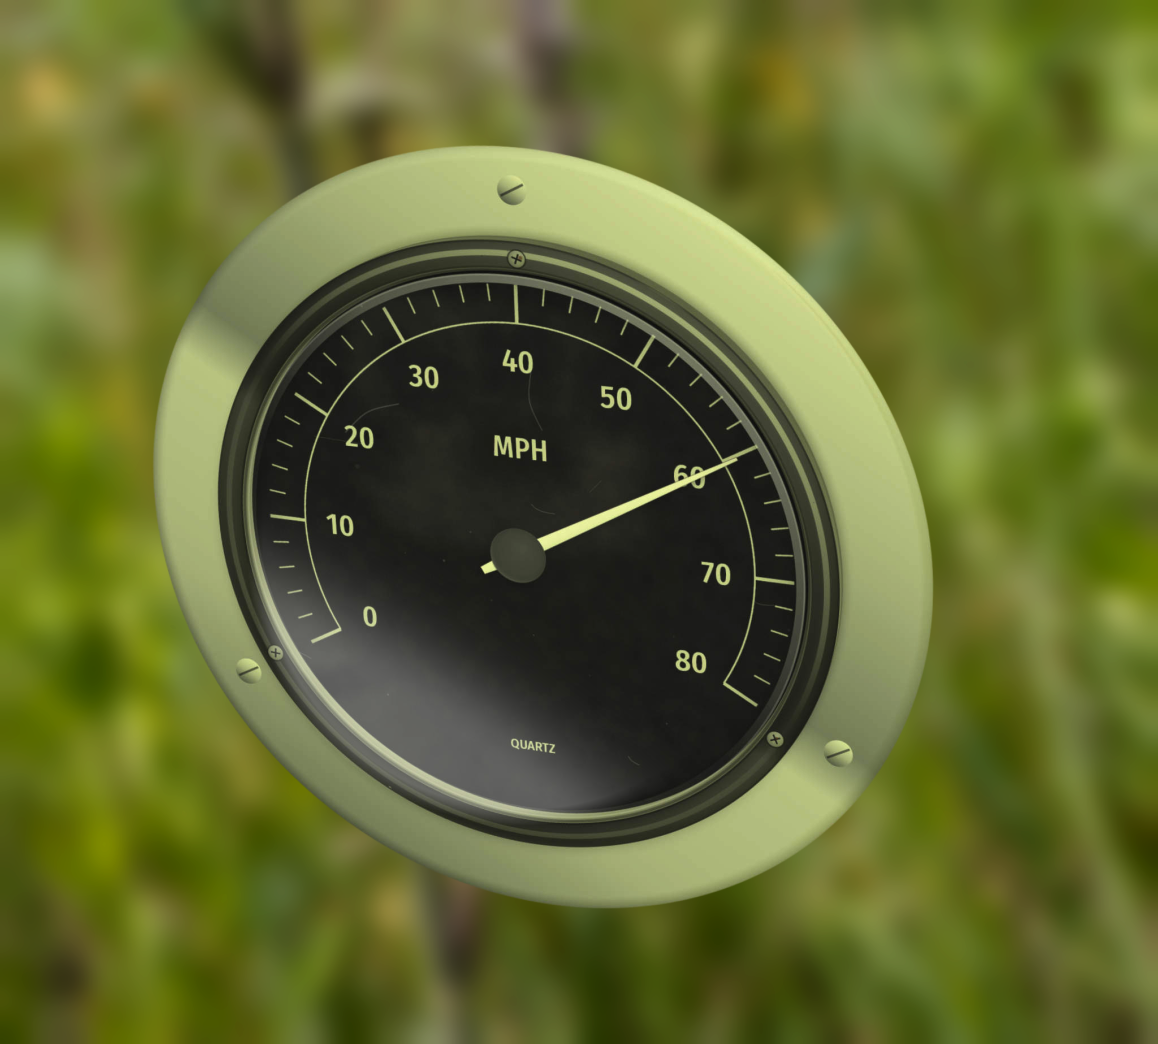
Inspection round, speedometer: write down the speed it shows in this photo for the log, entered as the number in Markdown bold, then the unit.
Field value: **60** mph
